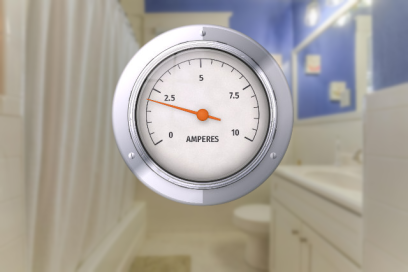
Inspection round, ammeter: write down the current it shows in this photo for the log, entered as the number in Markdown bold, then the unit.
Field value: **2** A
